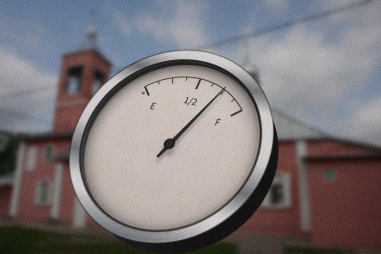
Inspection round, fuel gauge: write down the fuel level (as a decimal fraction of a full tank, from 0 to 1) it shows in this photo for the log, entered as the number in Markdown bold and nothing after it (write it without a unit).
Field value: **0.75**
